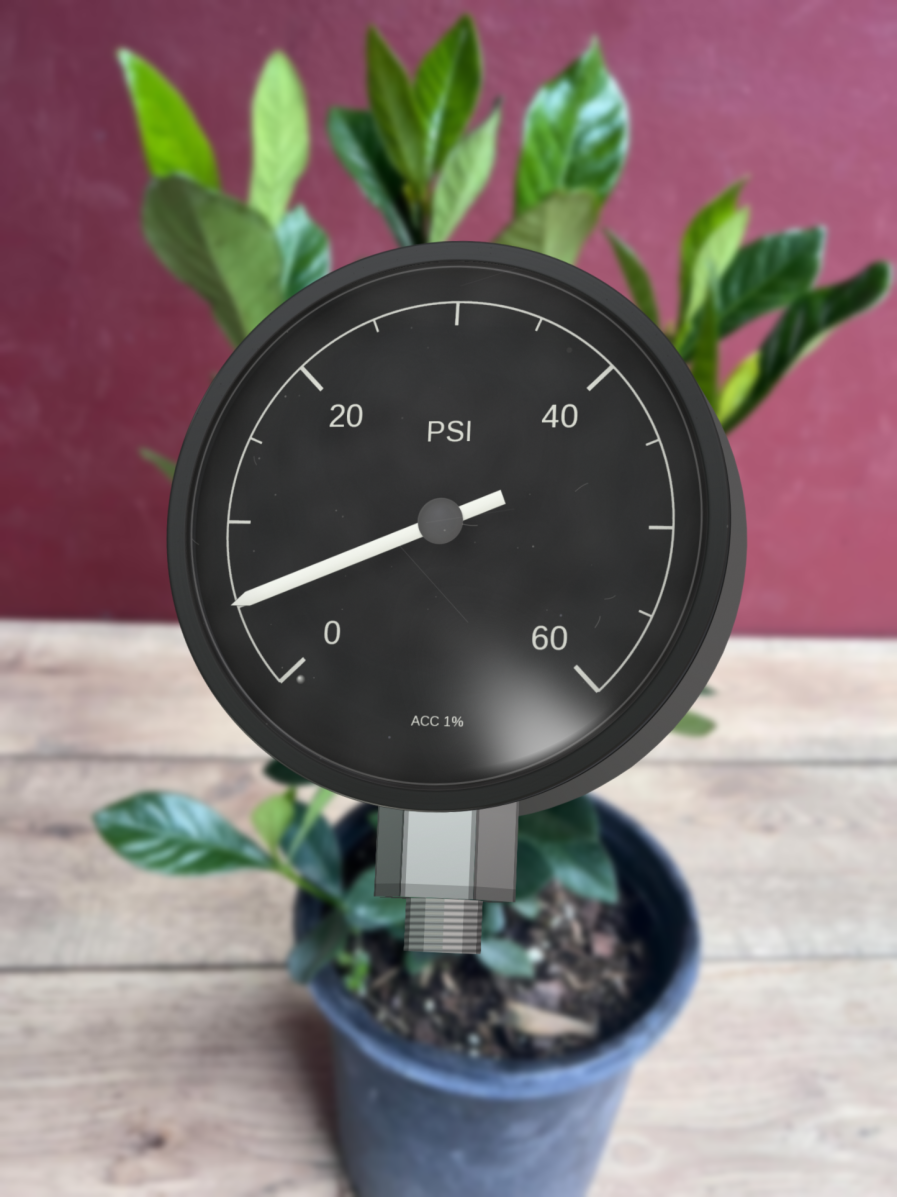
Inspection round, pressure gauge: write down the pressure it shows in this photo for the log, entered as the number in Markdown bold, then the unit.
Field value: **5** psi
